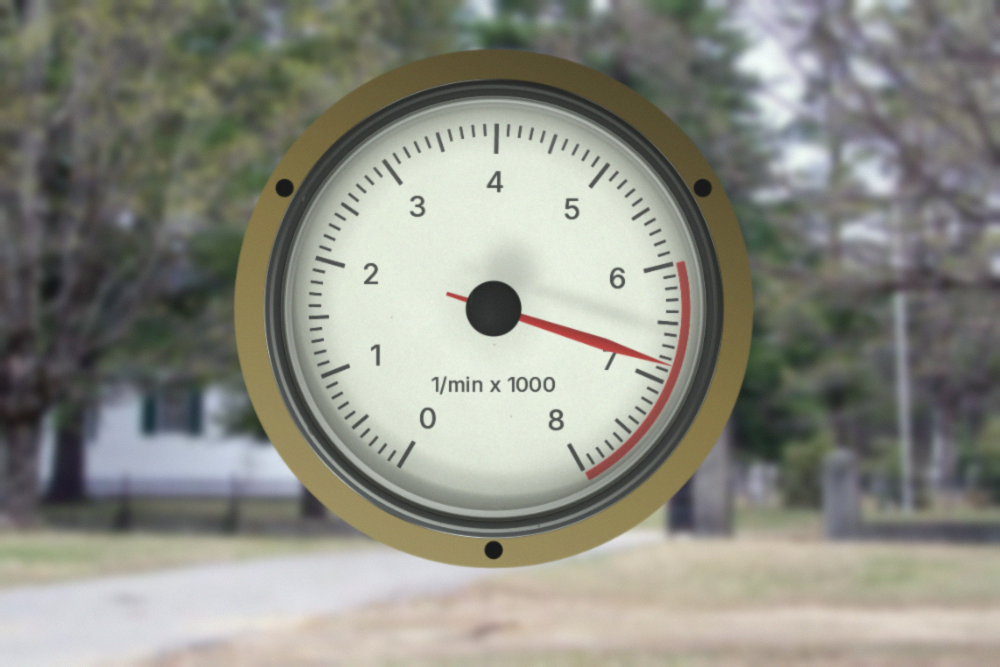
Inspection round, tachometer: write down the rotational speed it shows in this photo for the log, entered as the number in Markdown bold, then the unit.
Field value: **6850** rpm
